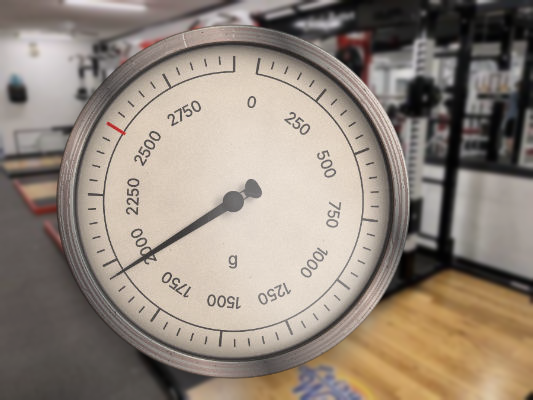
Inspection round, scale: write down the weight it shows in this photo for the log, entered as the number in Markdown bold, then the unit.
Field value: **1950** g
